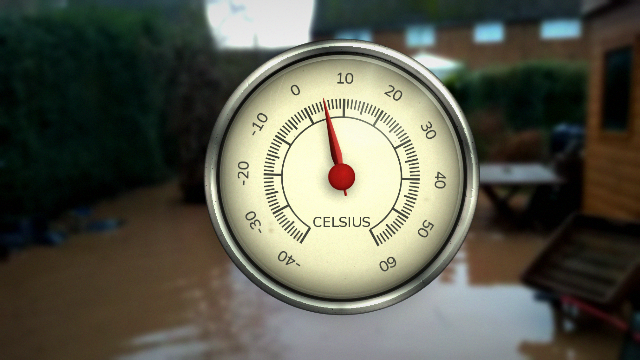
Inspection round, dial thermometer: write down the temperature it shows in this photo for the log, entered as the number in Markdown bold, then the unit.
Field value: **5** °C
